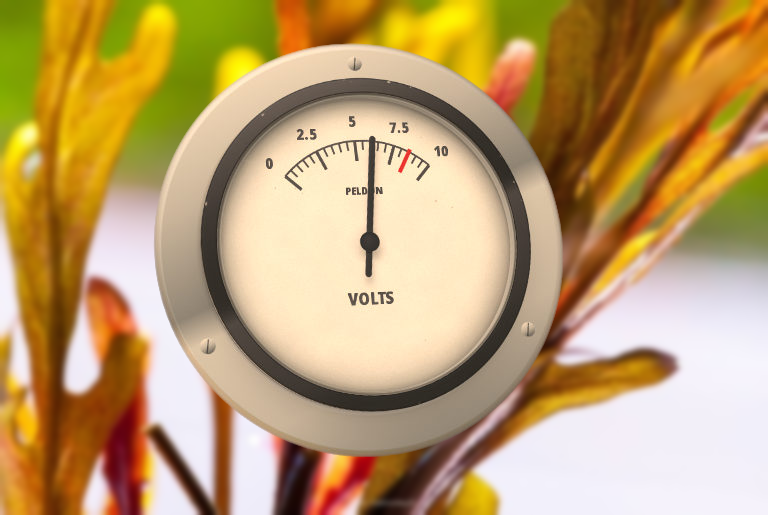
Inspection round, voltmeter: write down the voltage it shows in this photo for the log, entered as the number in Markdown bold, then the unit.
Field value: **6** V
